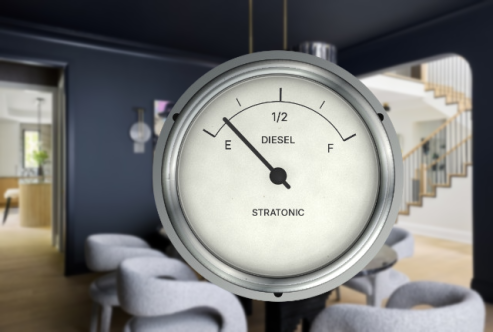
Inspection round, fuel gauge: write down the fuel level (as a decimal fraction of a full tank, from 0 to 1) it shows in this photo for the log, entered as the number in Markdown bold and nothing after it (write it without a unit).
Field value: **0.125**
